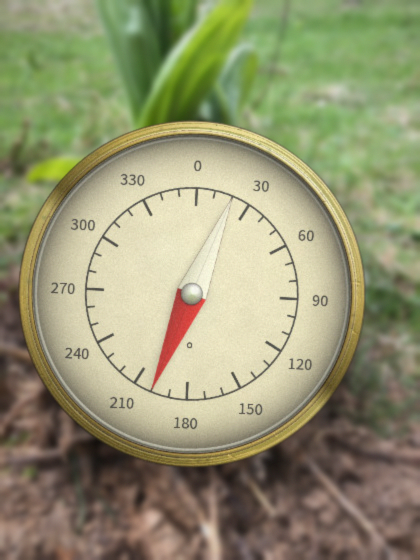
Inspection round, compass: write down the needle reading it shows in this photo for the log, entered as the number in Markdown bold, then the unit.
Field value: **200** °
